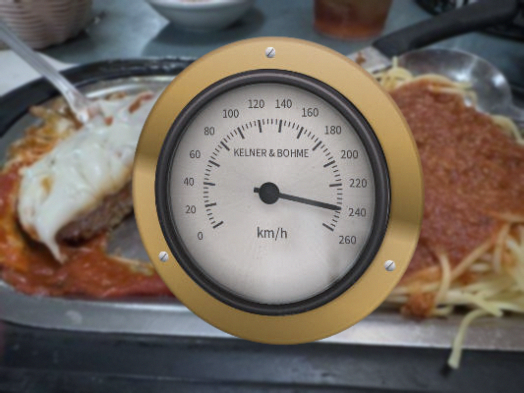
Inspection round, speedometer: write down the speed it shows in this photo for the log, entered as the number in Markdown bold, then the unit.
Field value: **240** km/h
